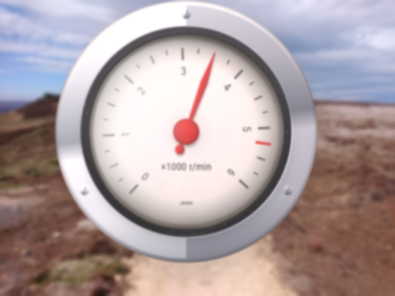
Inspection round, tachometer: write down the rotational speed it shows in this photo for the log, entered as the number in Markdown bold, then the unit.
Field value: **3500** rpm
